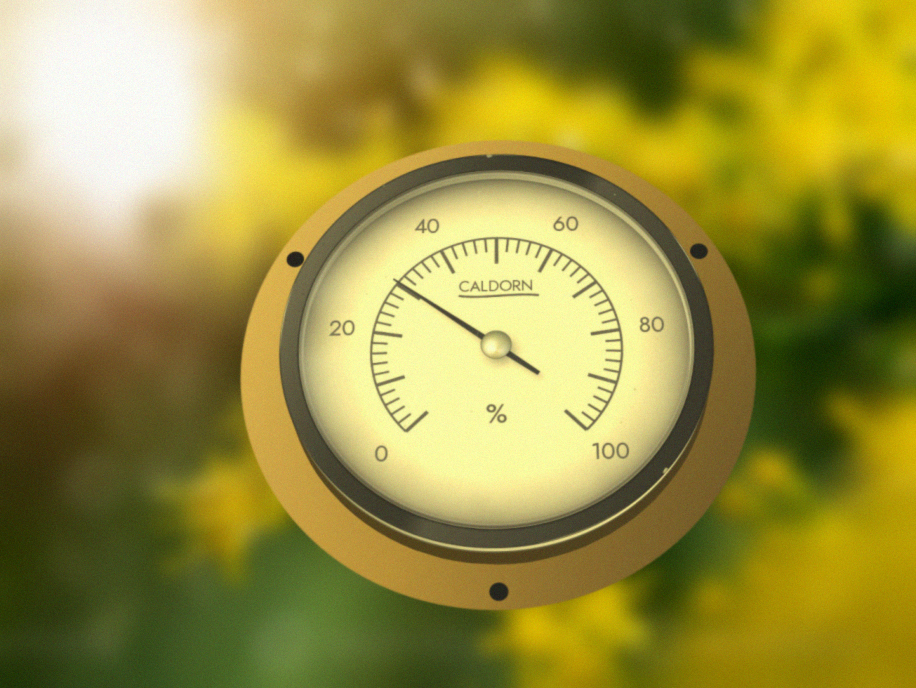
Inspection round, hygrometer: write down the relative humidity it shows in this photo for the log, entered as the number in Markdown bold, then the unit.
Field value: **30** %
